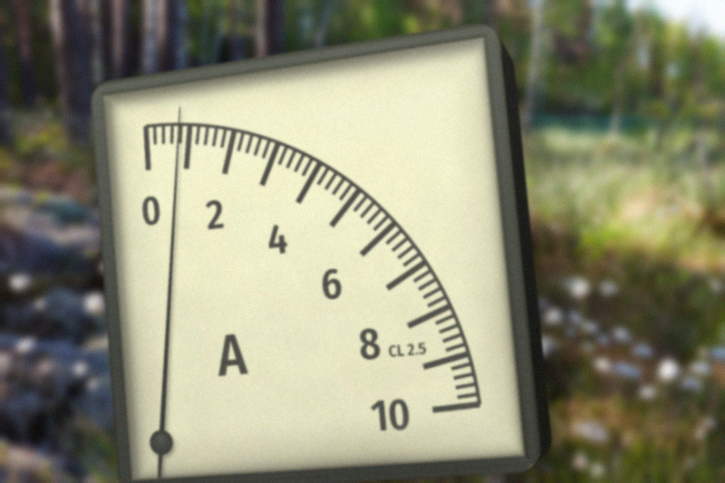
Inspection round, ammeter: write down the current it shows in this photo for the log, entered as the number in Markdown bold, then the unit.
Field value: **0.8** A
